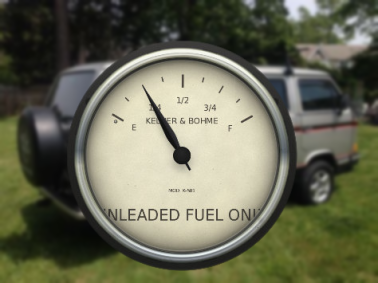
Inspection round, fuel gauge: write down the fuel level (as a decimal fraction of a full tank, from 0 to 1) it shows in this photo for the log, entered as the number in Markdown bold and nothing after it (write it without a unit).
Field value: **0.25**
